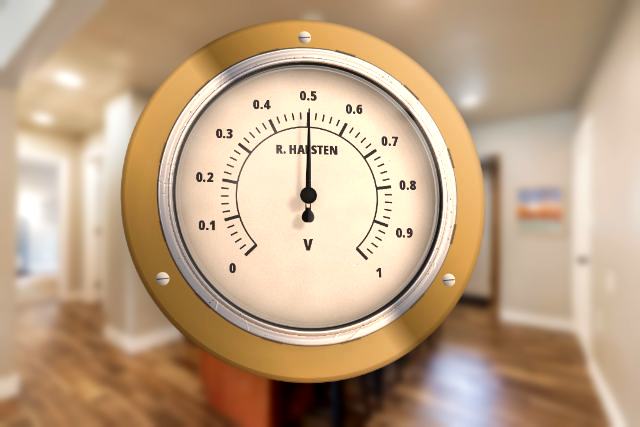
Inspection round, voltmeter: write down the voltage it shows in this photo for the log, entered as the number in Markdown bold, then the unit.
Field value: **0.5** V
